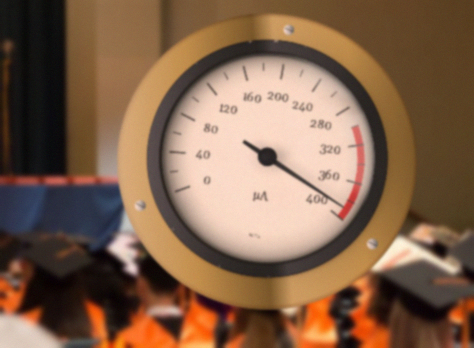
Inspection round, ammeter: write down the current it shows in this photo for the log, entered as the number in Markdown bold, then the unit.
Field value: **390** µA
